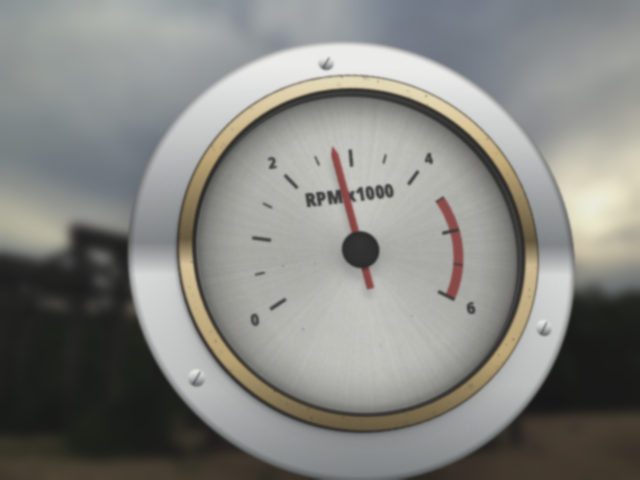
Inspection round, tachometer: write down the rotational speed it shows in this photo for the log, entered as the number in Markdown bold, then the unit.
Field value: **2750** rpm
